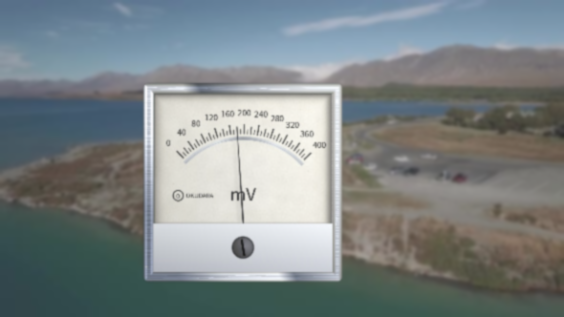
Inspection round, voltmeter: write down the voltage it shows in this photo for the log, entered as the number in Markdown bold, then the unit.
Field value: **180** mV
